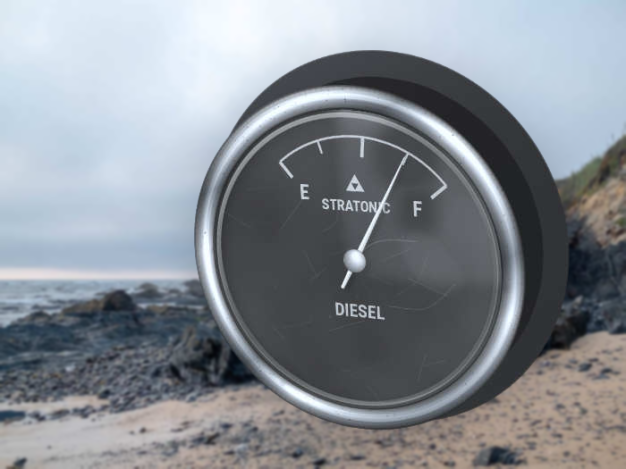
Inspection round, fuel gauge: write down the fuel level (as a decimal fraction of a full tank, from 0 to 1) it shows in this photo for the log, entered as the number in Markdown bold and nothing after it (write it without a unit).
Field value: **0.75**
